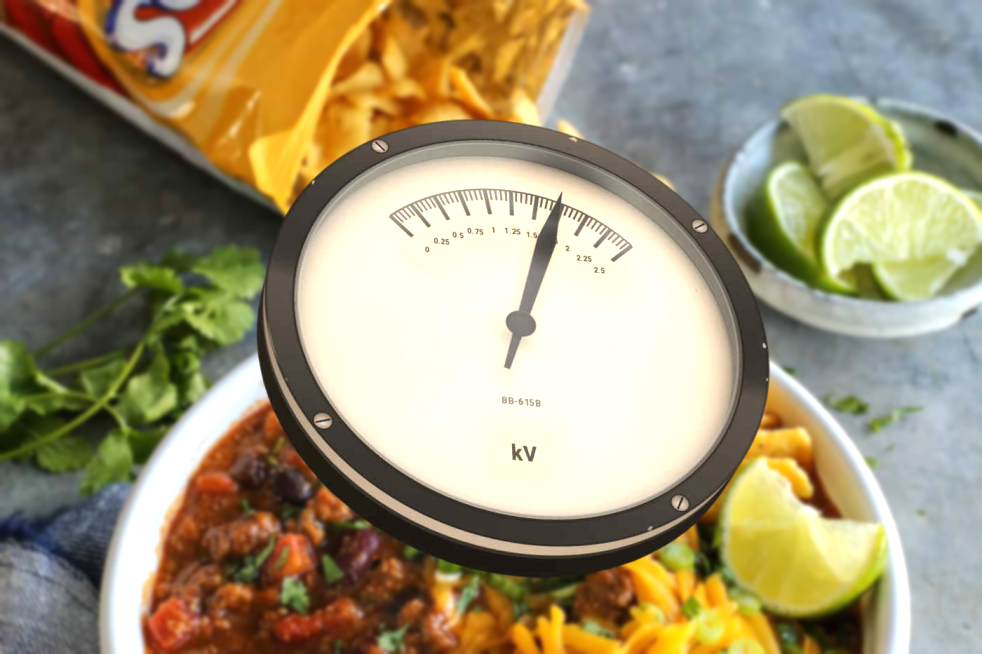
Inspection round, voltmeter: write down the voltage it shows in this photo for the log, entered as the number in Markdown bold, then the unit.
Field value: **1.7** kV
